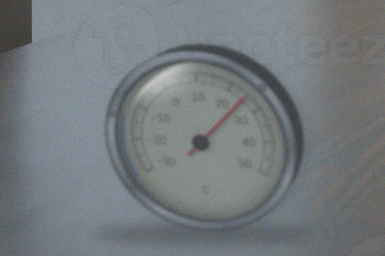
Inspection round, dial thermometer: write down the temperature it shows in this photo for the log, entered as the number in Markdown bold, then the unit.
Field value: **25** °C
